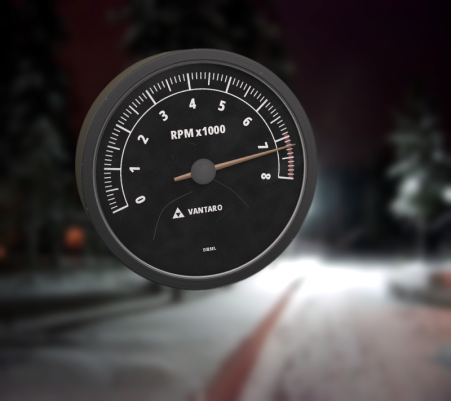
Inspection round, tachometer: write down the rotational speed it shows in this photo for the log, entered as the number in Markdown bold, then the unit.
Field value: **7200** rpm
